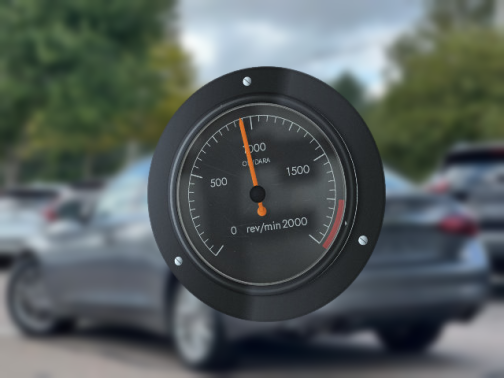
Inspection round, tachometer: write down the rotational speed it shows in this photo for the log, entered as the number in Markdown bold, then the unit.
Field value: **950** rpm
